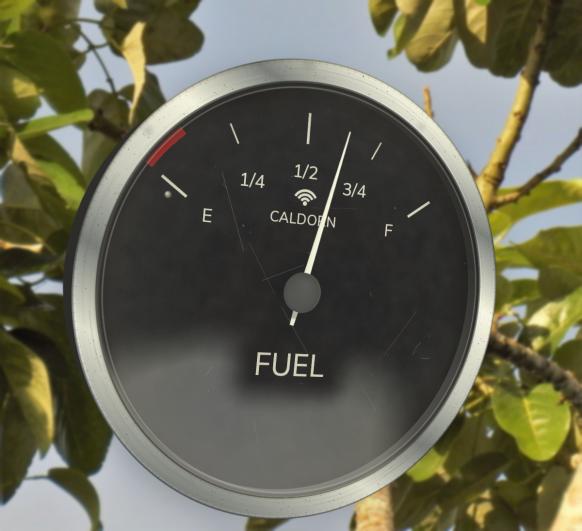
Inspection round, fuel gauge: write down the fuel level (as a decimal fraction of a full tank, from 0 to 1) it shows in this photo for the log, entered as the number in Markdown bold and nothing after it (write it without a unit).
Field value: **0.625**
